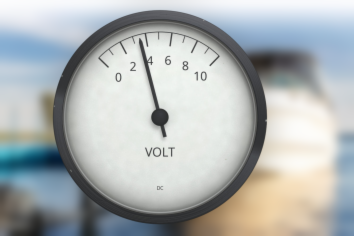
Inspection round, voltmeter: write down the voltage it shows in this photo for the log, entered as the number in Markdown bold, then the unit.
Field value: **3.5** V
